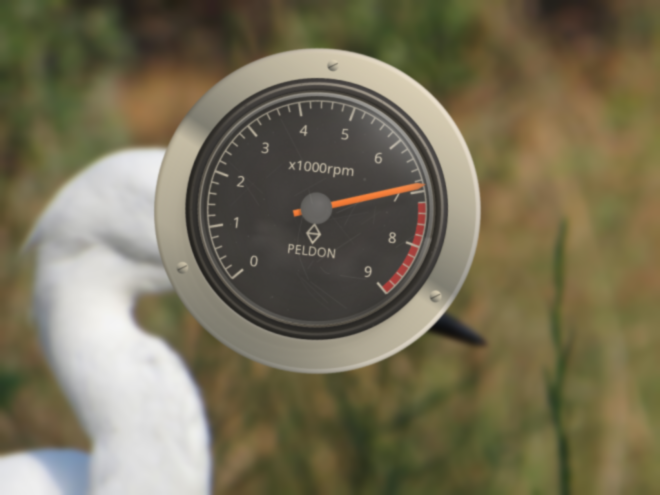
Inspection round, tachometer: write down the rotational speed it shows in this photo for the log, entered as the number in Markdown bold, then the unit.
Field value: **6900** rpm
